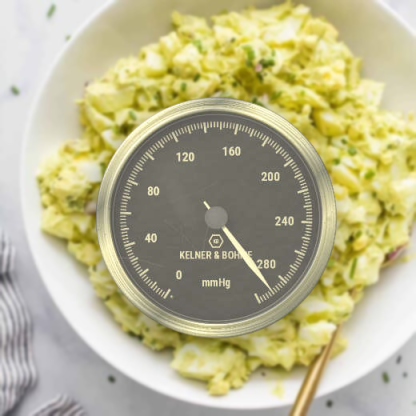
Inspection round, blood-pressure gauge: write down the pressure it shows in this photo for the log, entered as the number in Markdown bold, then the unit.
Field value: **290** mmHg
